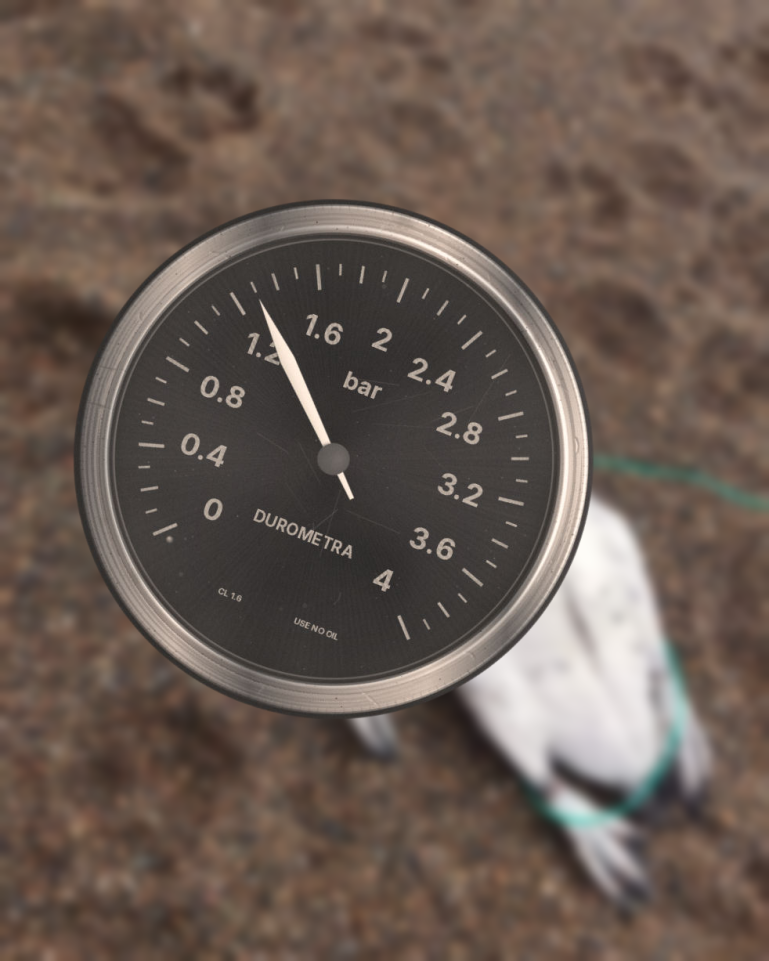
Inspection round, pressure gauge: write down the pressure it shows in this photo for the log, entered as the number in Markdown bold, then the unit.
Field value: **1.3** bar
